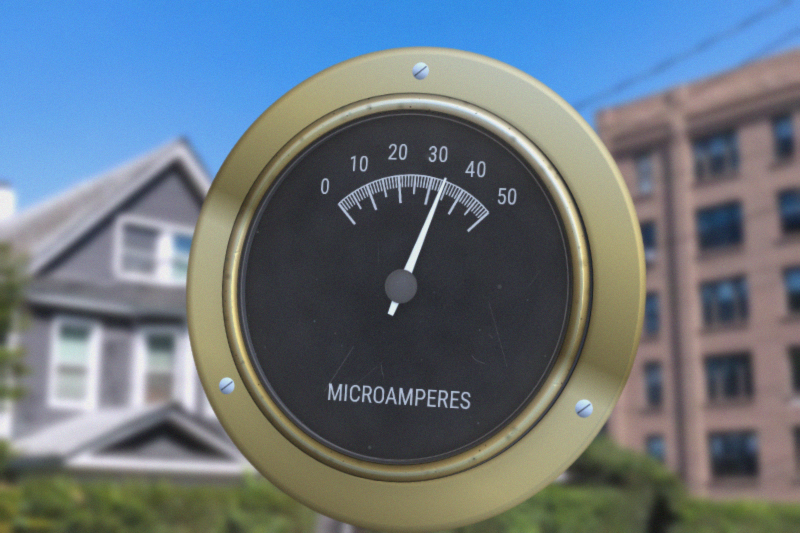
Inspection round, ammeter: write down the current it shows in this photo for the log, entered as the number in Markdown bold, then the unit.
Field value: **35** µA
